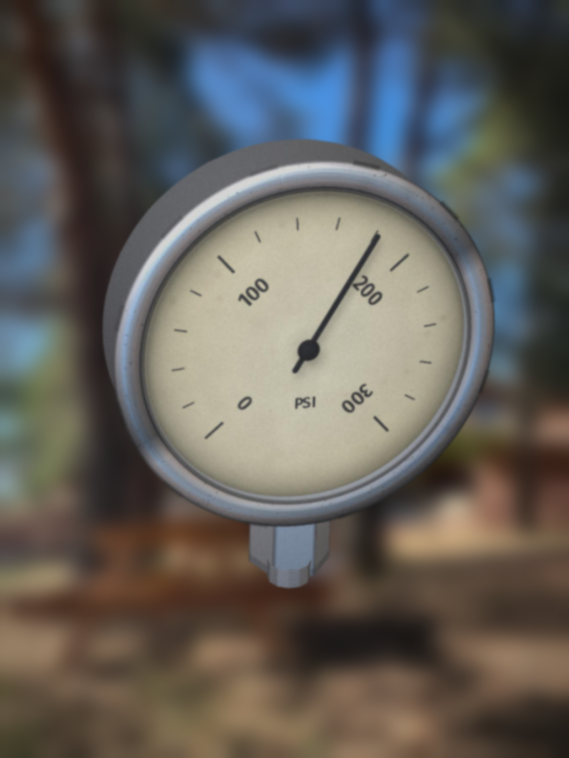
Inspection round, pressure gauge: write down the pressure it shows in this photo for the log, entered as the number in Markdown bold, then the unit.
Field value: **180** psi
